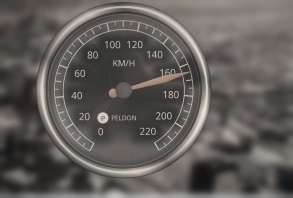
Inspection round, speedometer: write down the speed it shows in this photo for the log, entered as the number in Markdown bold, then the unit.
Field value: **165** km/h
